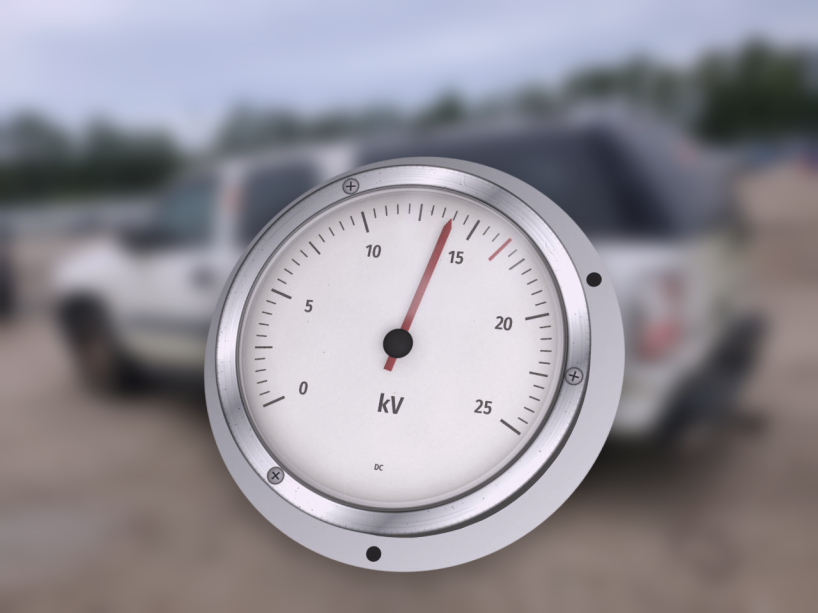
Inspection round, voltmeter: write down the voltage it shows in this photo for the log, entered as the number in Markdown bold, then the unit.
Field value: **14** kV
